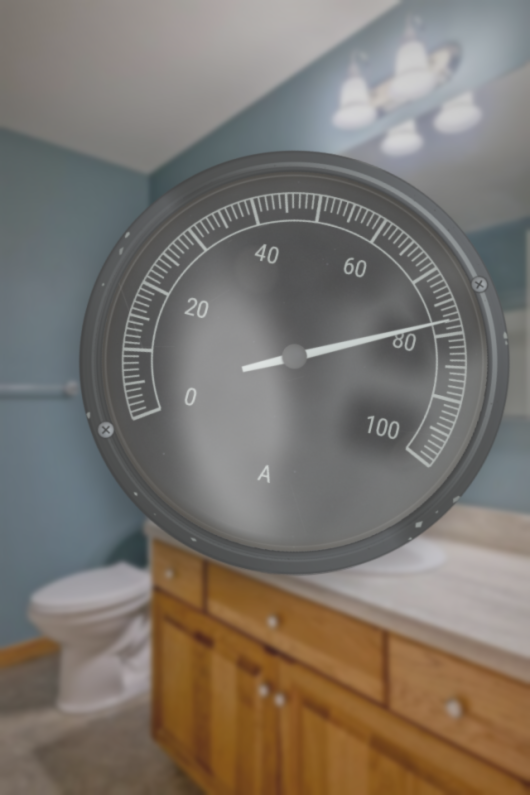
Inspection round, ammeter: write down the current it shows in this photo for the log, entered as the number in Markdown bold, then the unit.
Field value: **78** A
